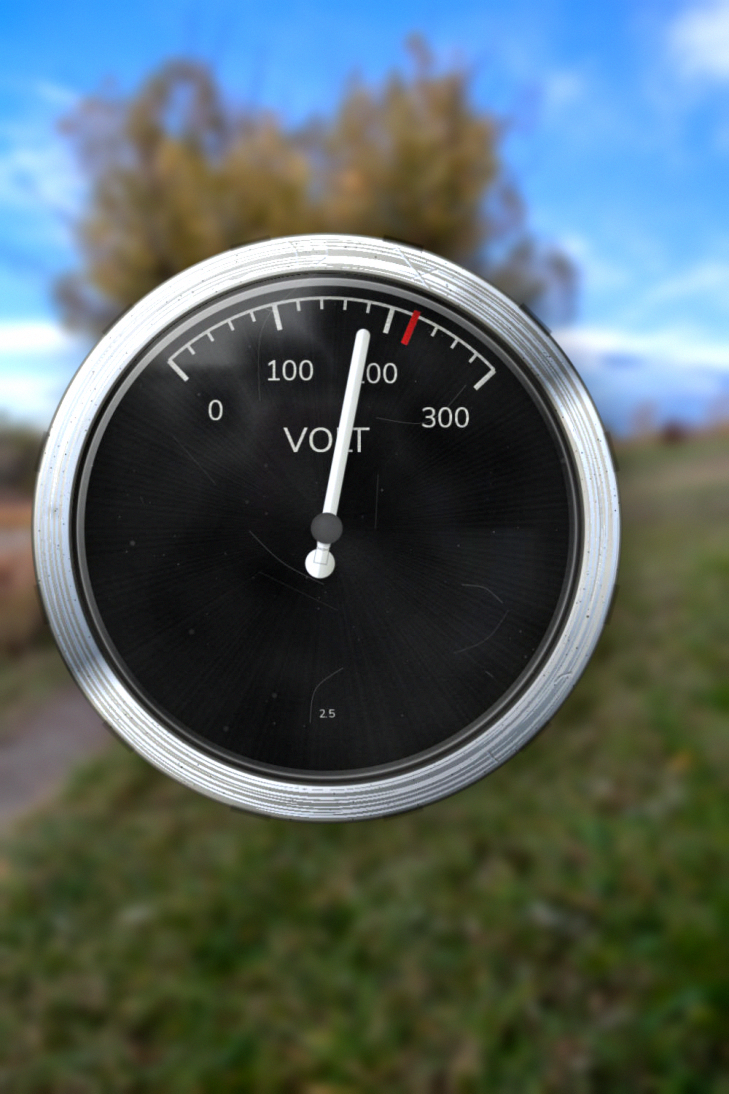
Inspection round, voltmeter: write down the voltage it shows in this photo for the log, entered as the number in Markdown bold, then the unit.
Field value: **180** V
